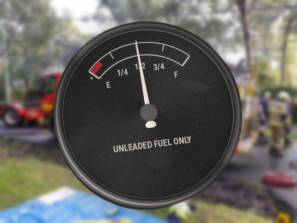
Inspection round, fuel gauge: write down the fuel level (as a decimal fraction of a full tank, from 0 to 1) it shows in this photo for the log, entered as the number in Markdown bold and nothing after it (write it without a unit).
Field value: **0.5**
